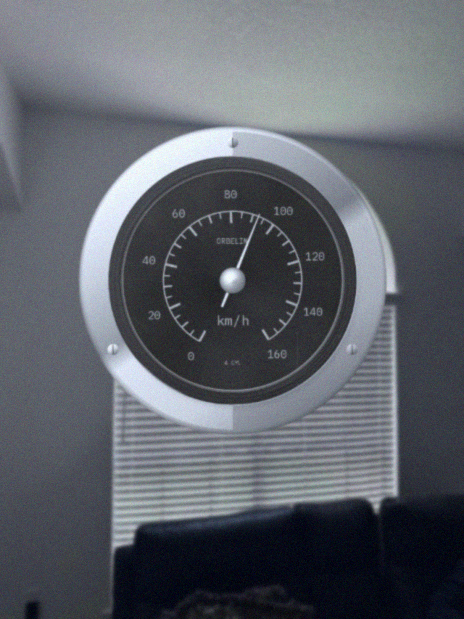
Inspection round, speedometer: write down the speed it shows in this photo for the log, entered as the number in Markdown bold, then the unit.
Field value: **92.5** km/h
